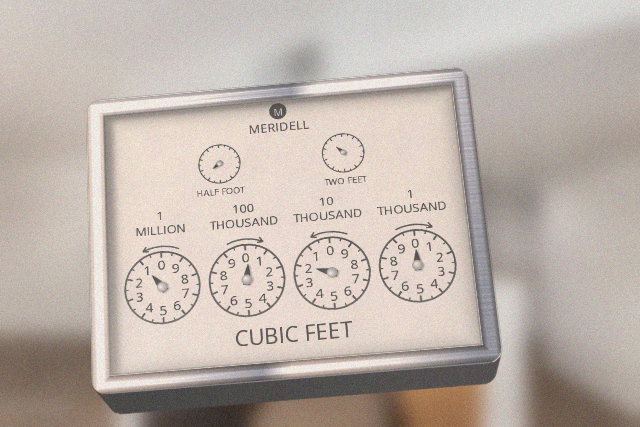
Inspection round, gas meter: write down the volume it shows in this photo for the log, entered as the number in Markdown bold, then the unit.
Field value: **102000** ft³
